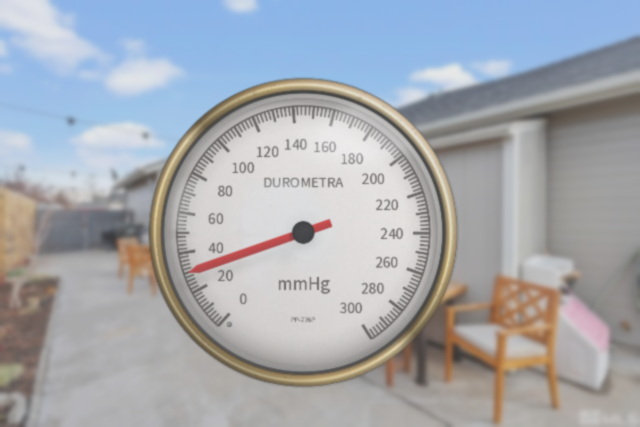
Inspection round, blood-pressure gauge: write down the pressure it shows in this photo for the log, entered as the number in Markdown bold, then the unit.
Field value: **30** mmHg
